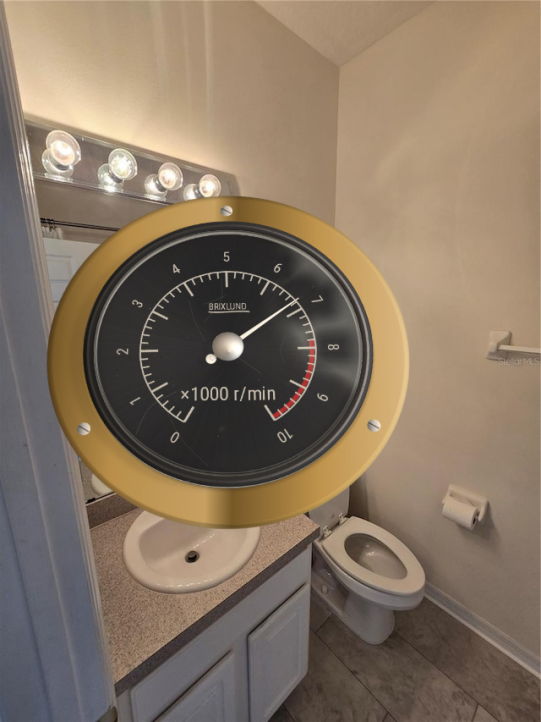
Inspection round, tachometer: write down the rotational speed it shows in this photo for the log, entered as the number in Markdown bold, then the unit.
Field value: **6800** rpm
